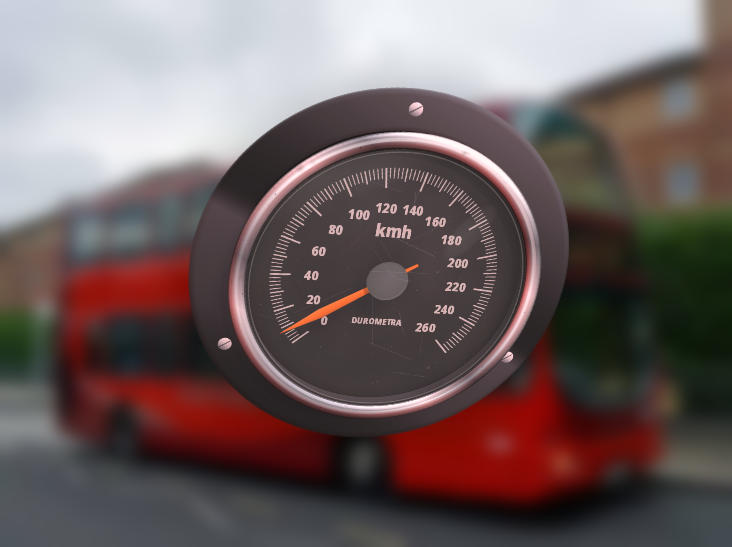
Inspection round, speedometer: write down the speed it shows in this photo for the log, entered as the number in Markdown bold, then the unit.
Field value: **10** km/h
